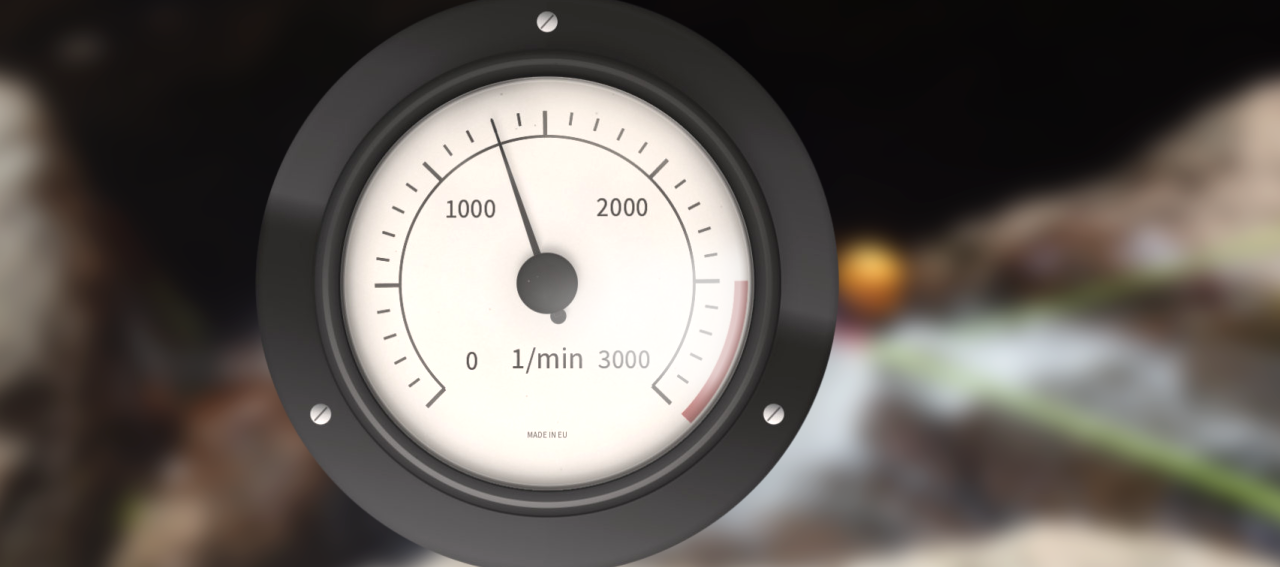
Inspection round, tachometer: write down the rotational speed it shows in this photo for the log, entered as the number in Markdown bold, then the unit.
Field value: **1300** rpm
